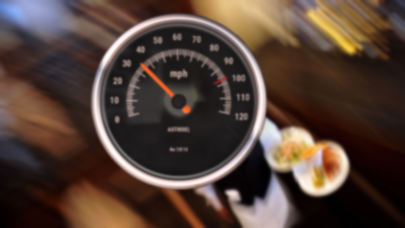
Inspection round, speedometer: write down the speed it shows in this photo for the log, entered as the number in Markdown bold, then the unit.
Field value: **35** mph
